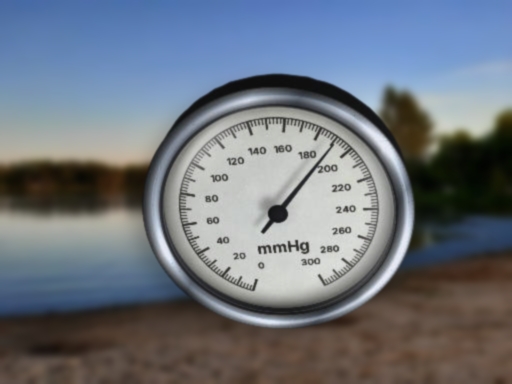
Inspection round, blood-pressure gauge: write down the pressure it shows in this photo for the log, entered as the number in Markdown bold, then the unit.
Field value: **190** mmHg
